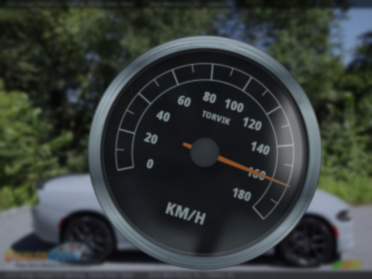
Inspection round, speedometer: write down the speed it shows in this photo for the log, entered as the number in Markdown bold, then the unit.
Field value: **160** km/h
